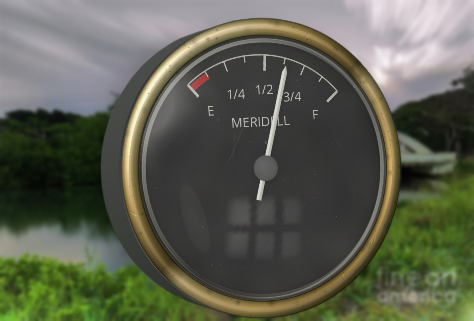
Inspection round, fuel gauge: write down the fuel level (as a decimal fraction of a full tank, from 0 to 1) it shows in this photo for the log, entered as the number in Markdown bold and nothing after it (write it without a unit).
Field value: **0.625**
